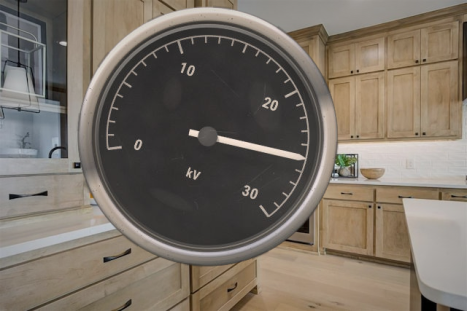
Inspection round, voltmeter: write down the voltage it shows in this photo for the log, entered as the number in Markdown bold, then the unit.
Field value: **25** kV
